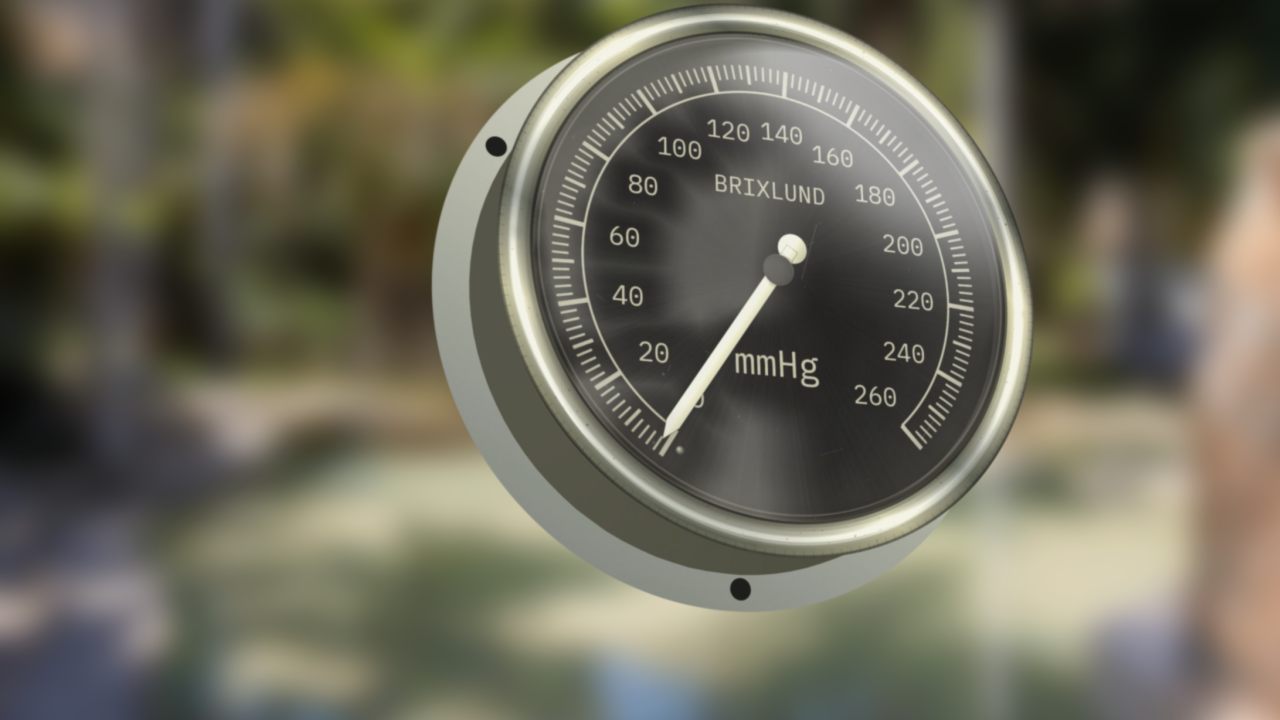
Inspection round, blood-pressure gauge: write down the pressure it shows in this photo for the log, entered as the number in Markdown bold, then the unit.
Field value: **2** mmHg
